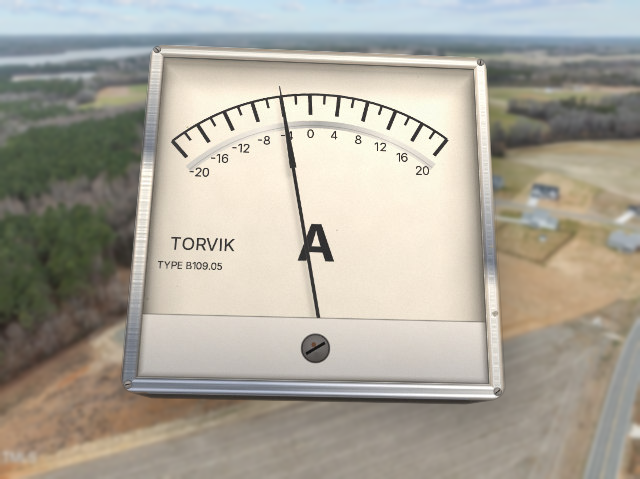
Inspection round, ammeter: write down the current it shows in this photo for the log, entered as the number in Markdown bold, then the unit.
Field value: **-4** A
